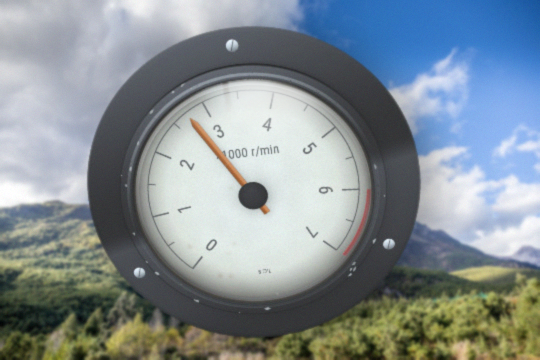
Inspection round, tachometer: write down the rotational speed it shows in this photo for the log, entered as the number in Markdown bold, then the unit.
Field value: **2750** rpm
